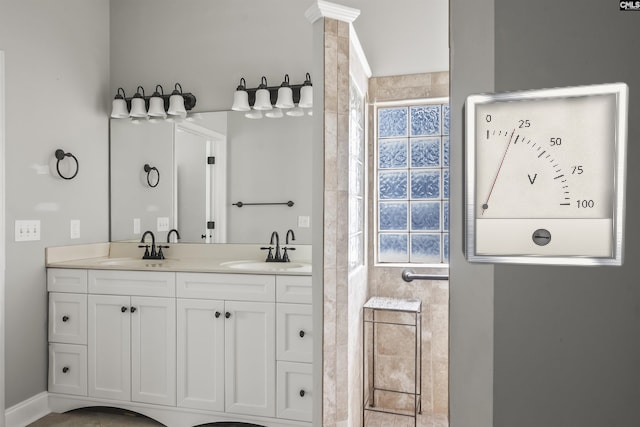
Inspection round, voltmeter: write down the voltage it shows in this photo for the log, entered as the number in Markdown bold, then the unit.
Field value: **20** V
